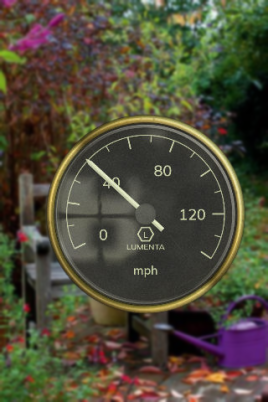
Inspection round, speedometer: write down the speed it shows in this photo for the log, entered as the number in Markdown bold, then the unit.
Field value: **40** mph
